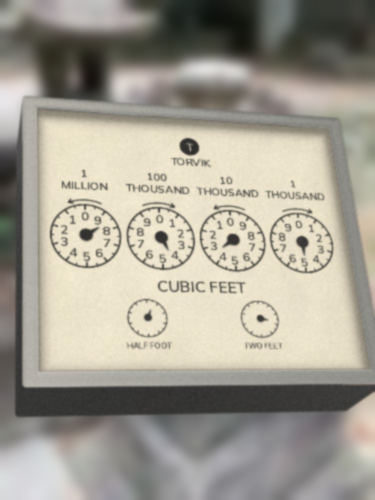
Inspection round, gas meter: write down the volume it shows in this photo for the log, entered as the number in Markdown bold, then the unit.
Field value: **843500** ft³
